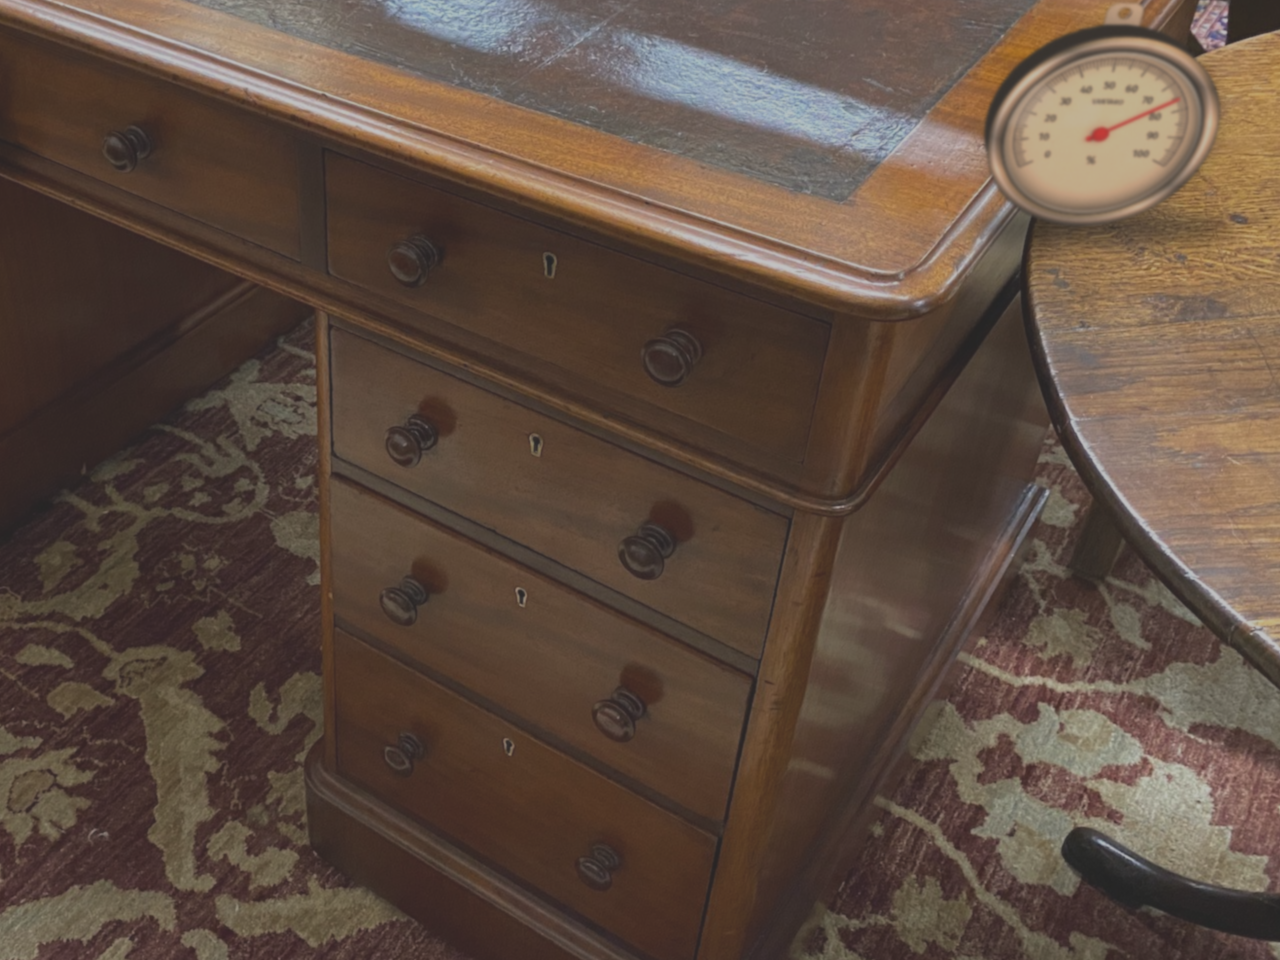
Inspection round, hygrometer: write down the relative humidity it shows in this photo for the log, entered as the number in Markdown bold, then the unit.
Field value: **75** %
